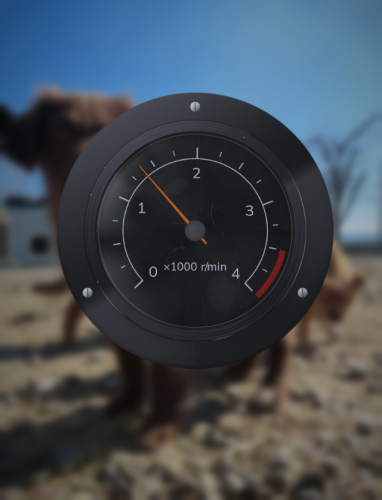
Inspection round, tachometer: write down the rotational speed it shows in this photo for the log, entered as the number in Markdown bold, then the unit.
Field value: **1375** rpm
